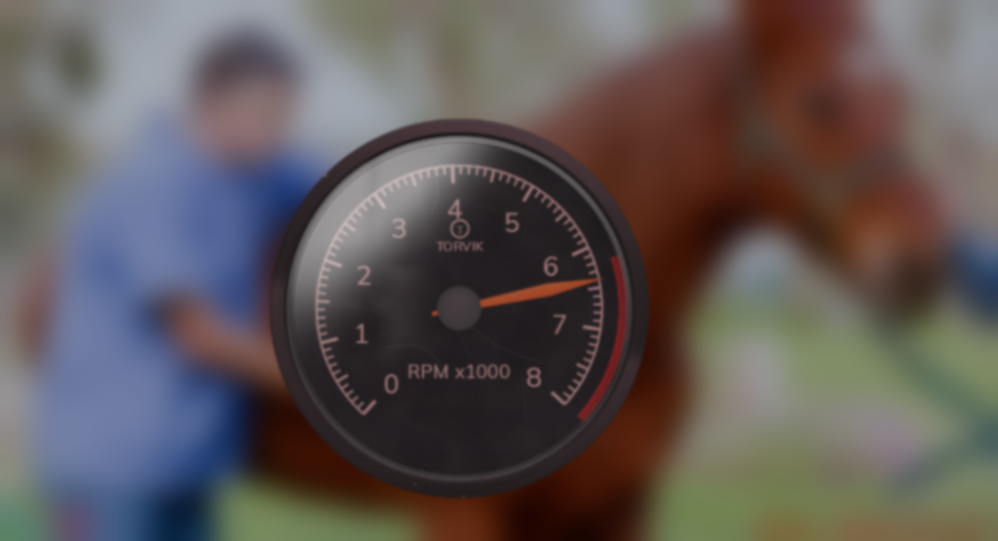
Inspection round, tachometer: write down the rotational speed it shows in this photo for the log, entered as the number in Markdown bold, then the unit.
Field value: **6400** rpm
